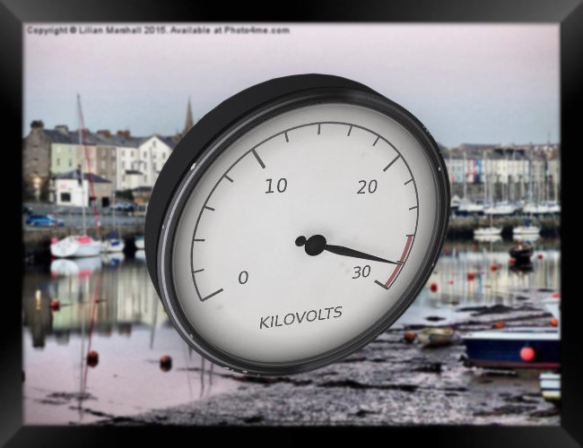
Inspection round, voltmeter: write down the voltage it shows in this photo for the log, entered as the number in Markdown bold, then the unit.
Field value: **28** kV
